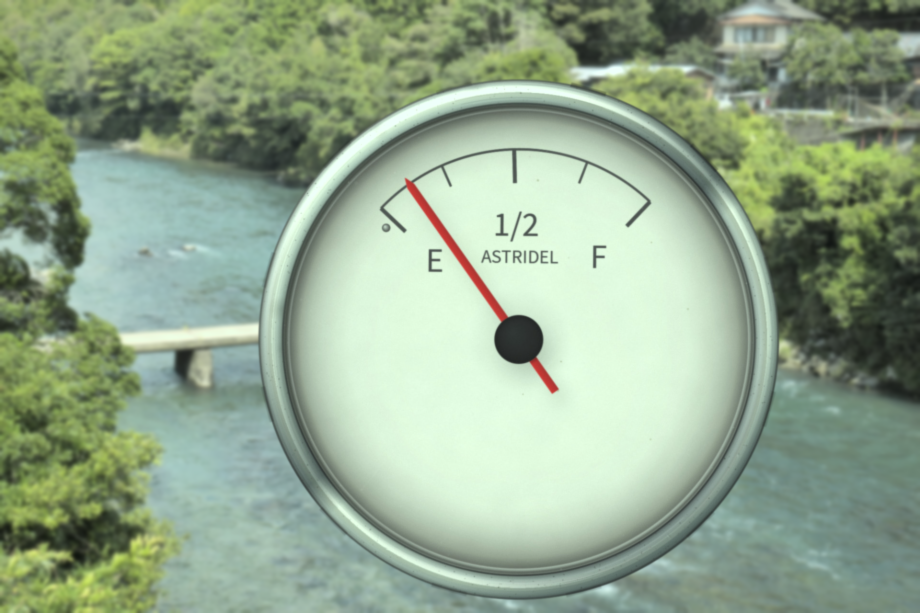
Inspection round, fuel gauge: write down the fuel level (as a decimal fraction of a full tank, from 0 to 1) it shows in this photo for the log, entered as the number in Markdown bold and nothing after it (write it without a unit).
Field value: **0.125**
